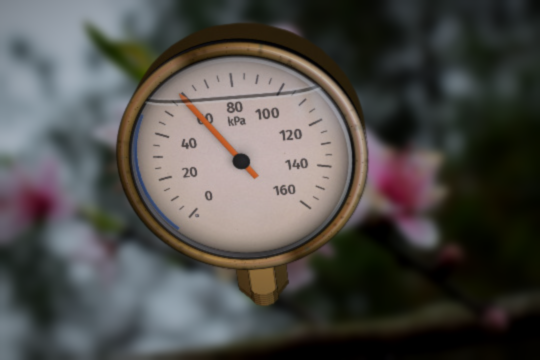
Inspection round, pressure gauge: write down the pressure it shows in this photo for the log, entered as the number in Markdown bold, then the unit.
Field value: **60** kPa
